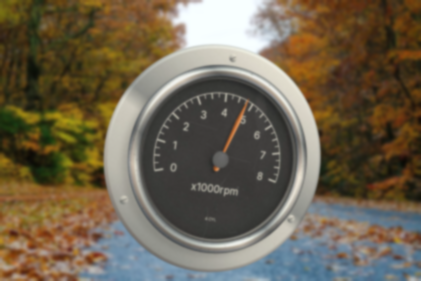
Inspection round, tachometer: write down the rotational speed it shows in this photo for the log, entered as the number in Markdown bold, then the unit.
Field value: **4750** rpm
